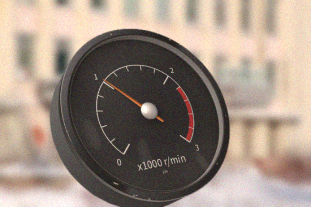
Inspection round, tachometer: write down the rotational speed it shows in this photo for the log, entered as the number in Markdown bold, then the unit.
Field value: **1000** rpm
